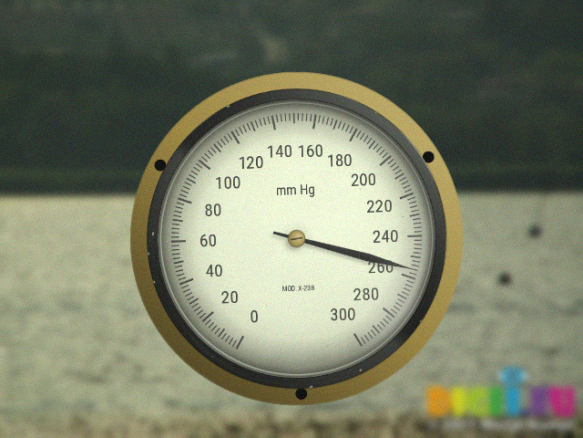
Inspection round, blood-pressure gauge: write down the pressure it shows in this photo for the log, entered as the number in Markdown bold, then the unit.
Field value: **256** mmHg
